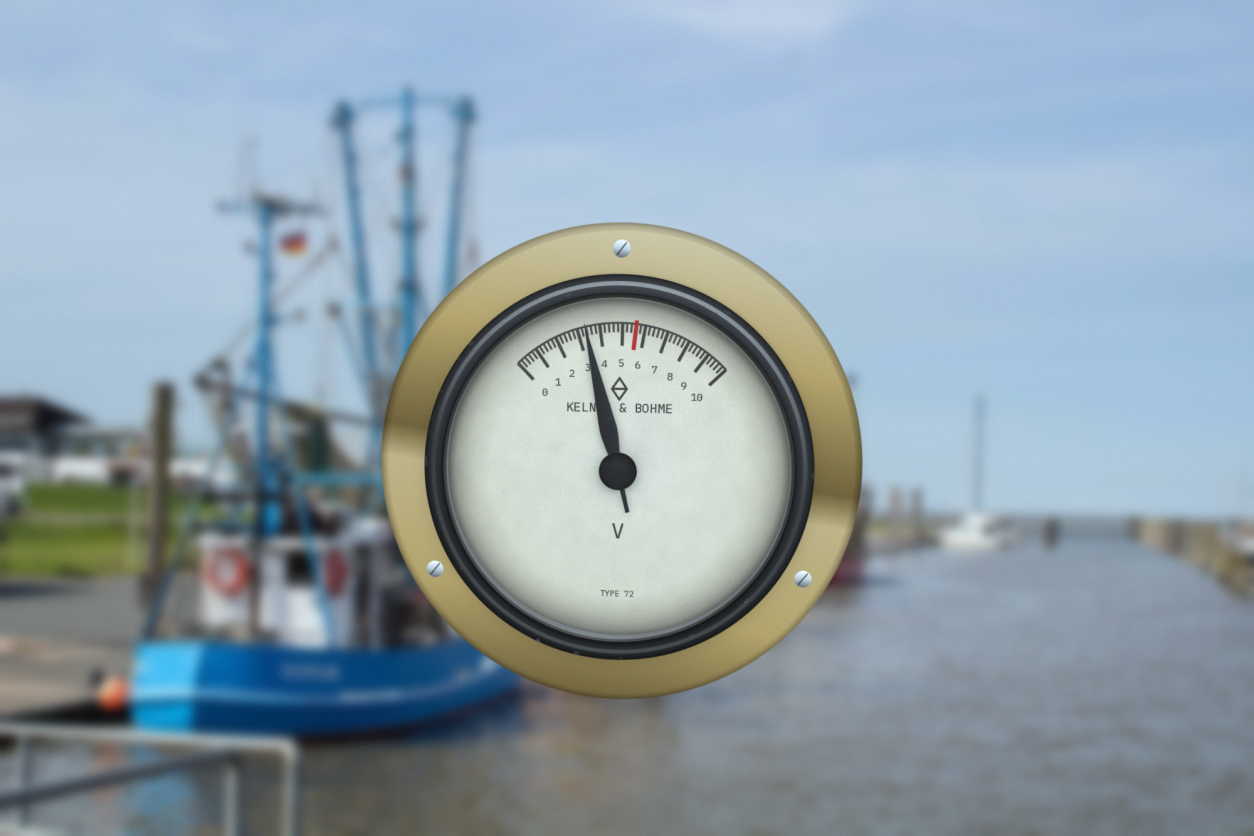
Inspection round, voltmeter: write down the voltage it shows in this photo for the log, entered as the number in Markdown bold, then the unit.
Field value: **3.4** V
